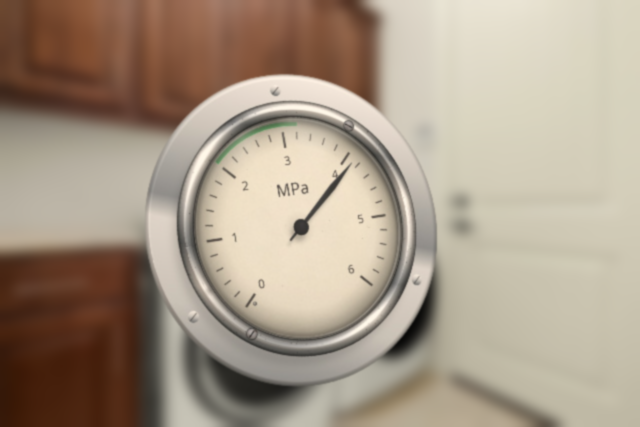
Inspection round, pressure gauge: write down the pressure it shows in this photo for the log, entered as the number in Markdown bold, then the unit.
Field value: **4.1** MPa
